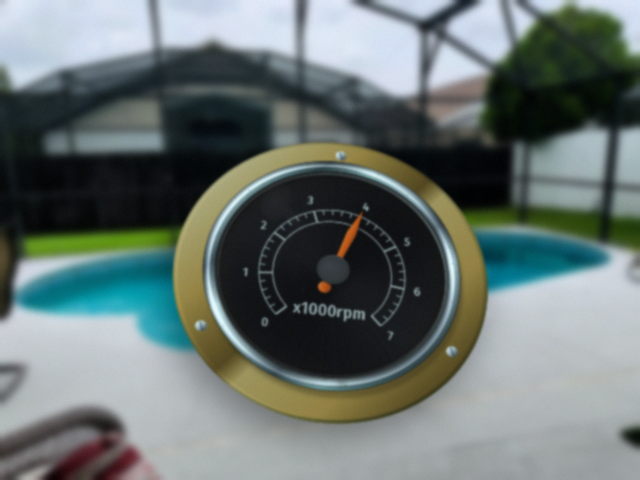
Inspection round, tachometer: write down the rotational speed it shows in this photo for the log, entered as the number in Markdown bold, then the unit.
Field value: **4000** rpm
